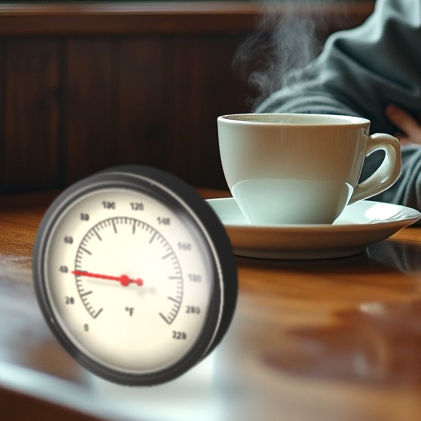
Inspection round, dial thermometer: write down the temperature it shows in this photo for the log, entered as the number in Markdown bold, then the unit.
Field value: **40** °F
